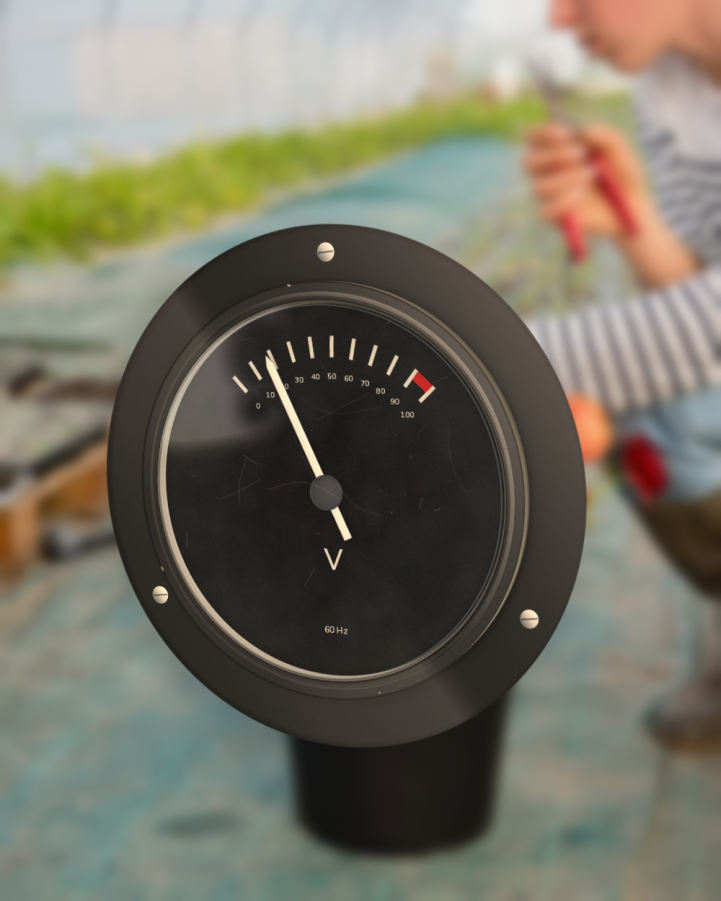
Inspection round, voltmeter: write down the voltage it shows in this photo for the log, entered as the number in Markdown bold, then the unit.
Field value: **20** V
